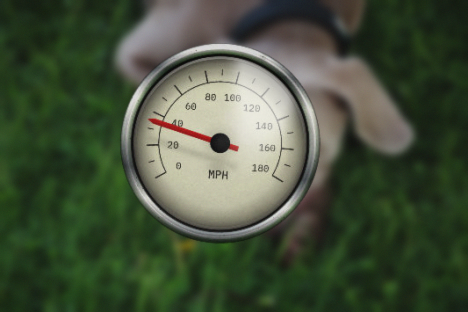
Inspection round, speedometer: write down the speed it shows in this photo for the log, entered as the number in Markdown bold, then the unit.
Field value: **35** mph
